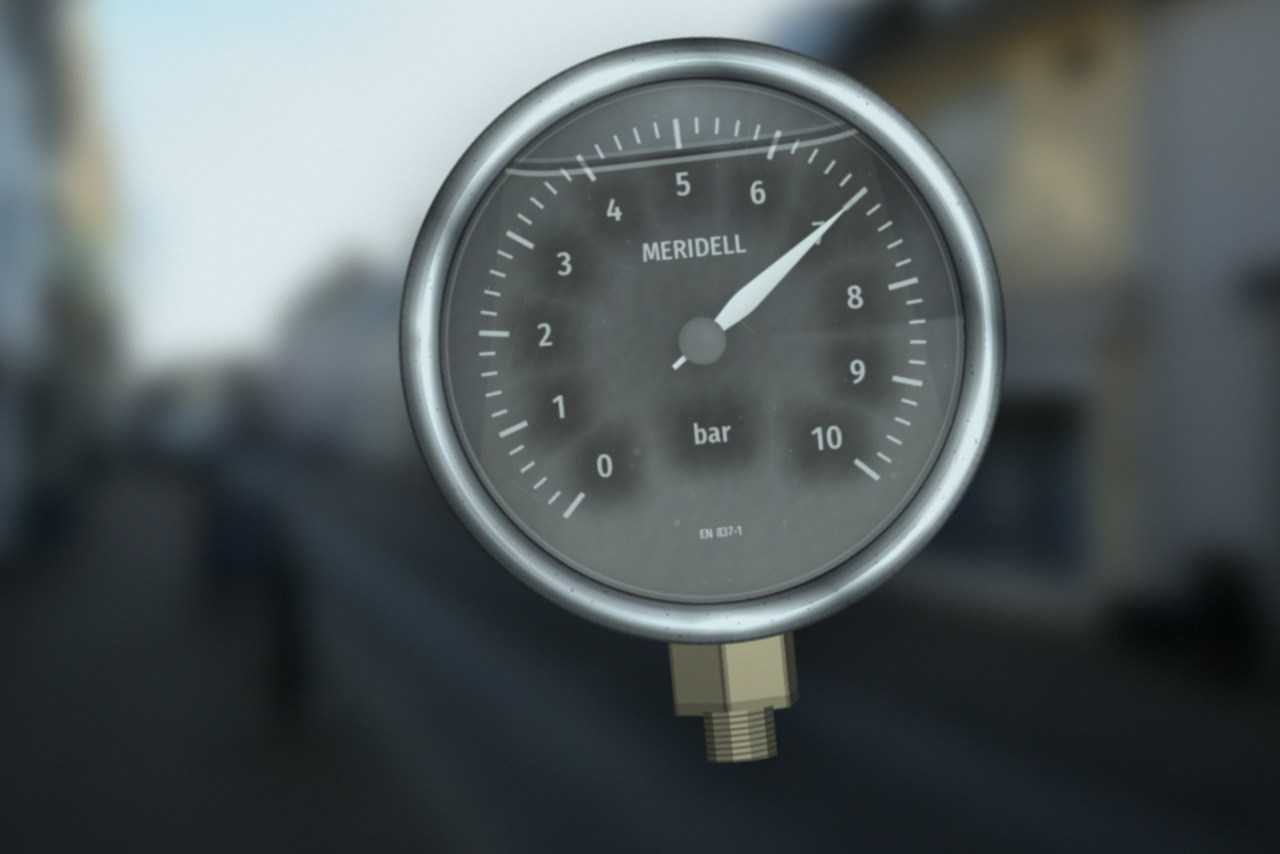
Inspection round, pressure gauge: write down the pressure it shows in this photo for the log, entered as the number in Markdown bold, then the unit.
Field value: **7** bar
